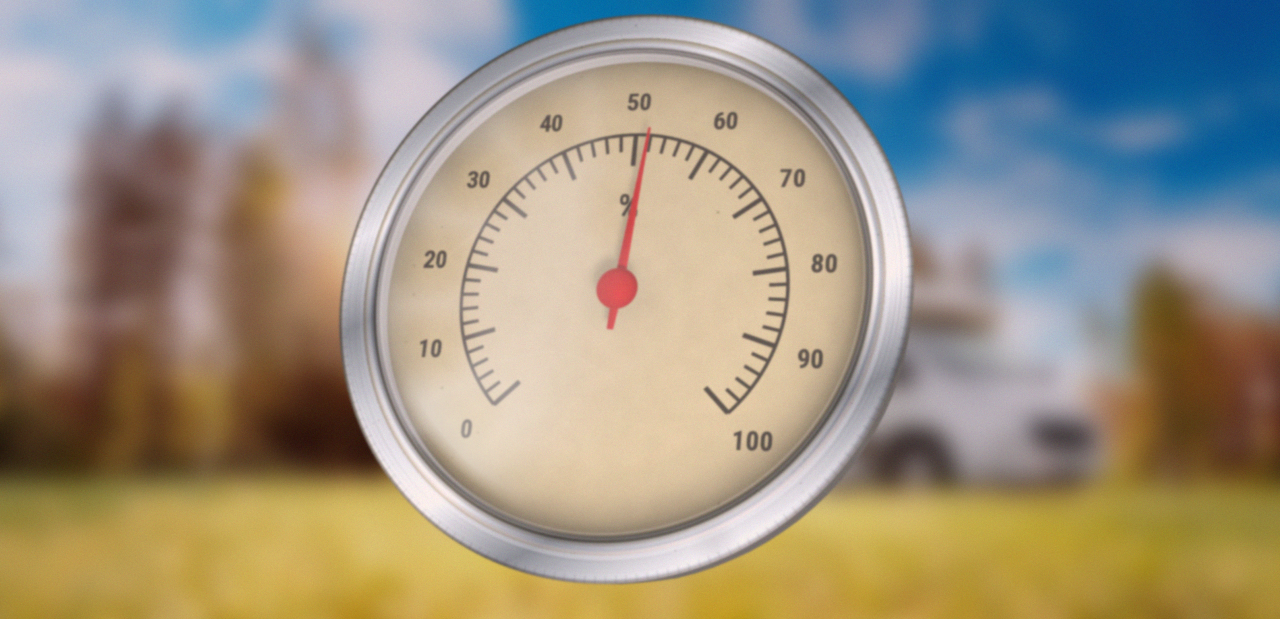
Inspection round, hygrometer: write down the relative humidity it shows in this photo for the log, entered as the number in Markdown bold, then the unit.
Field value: **52** %
